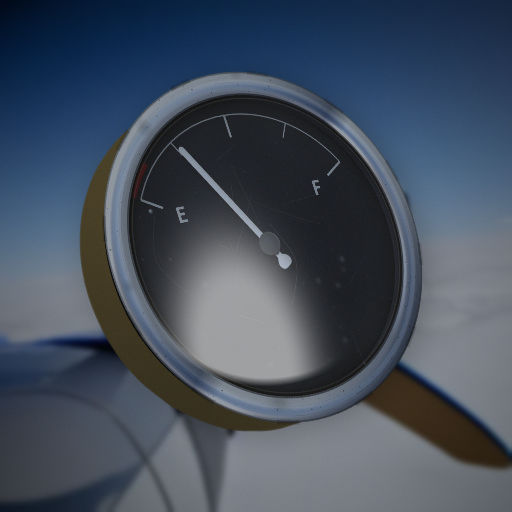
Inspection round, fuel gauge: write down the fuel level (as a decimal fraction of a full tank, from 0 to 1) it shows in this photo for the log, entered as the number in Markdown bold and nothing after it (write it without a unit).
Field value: **0.25**
